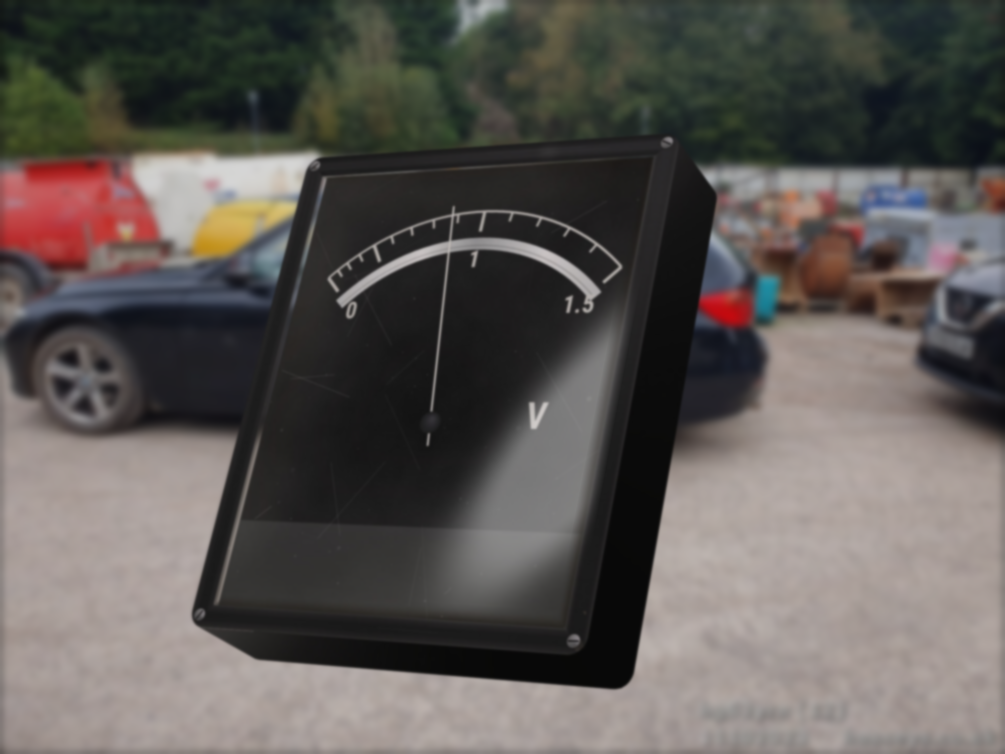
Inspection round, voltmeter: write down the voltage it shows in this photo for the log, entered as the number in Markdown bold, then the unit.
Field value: **0.9** V
